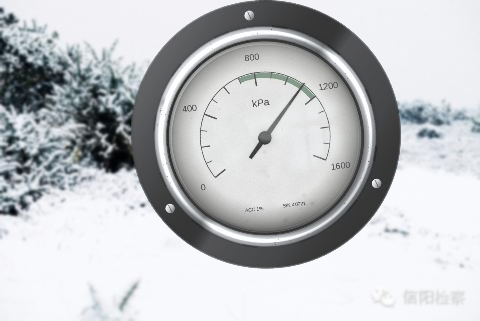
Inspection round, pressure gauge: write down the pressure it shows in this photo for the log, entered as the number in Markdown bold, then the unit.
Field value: **1100** kPa
